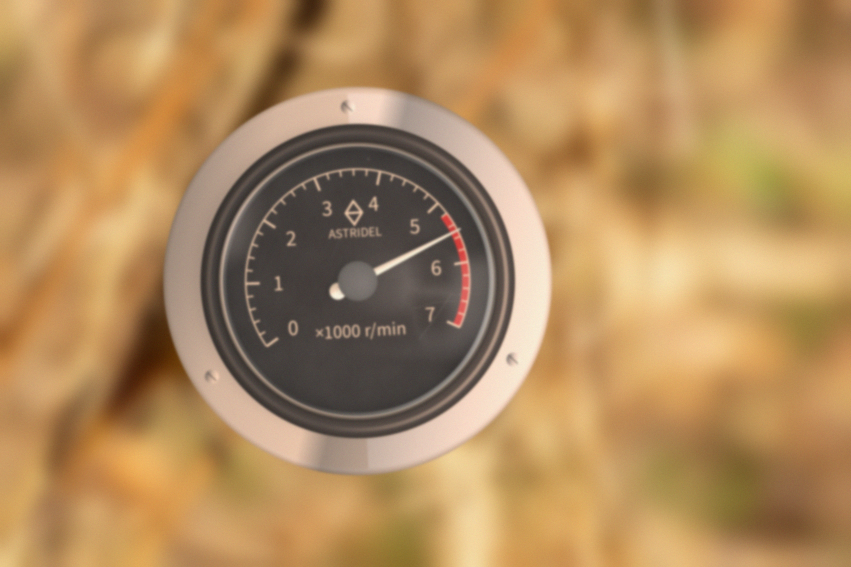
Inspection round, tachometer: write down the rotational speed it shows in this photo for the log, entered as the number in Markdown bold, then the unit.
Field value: **5500** rpm
